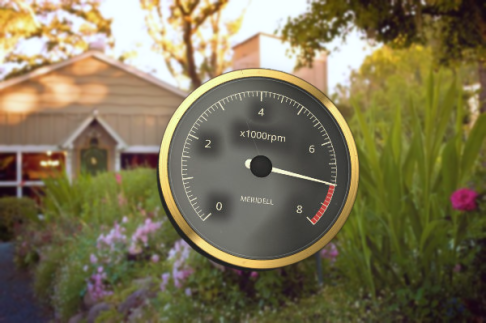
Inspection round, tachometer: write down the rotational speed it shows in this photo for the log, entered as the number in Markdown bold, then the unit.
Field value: **7000** rpm
